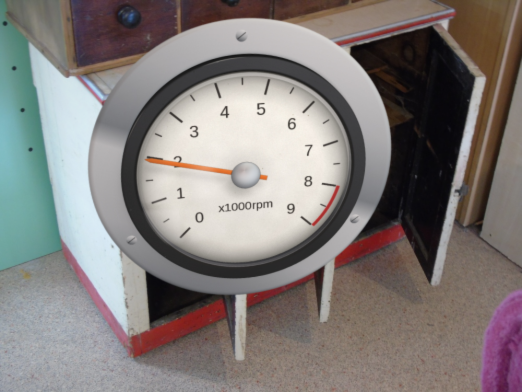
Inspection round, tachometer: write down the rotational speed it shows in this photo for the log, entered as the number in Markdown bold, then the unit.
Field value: **2000** rpm
